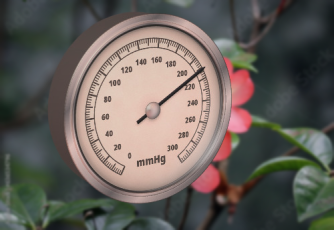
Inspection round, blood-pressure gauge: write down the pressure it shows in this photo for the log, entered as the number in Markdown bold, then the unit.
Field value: **210** mmHg
